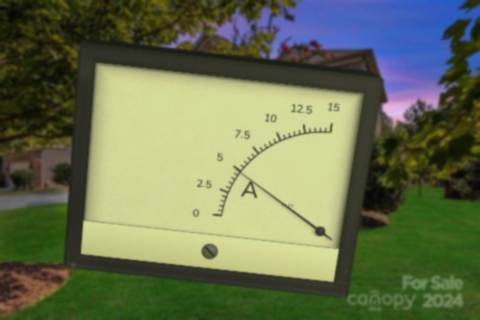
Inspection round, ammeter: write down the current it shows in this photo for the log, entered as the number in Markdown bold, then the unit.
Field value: **5** A
